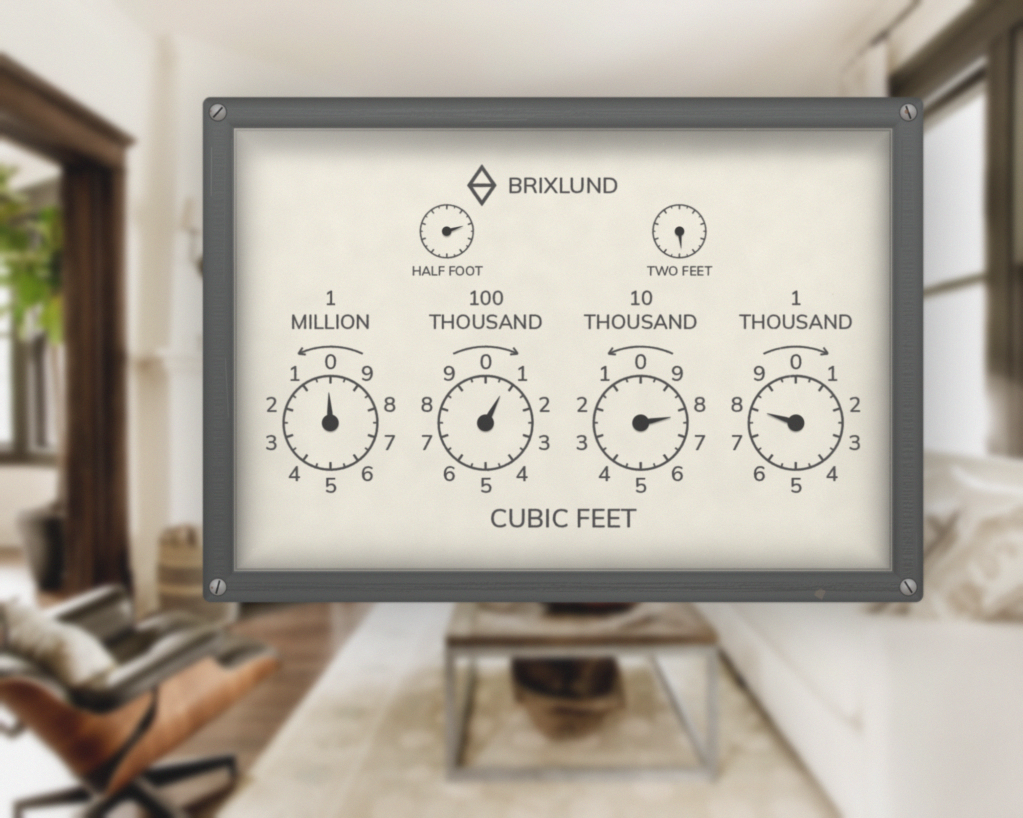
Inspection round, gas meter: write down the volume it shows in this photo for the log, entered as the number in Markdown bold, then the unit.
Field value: **7800** ft³
